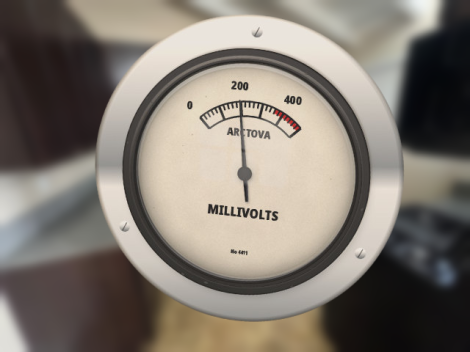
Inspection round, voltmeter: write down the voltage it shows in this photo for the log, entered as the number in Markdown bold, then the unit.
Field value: **200** mV
